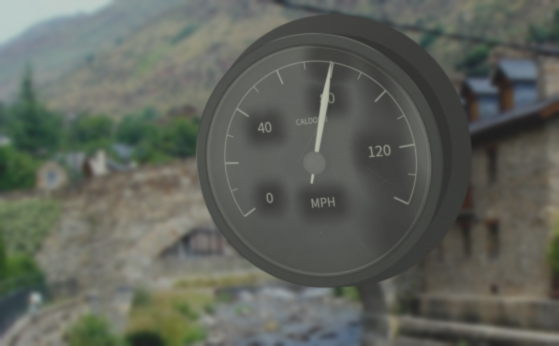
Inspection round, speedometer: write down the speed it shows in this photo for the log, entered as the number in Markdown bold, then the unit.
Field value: **80** mph
